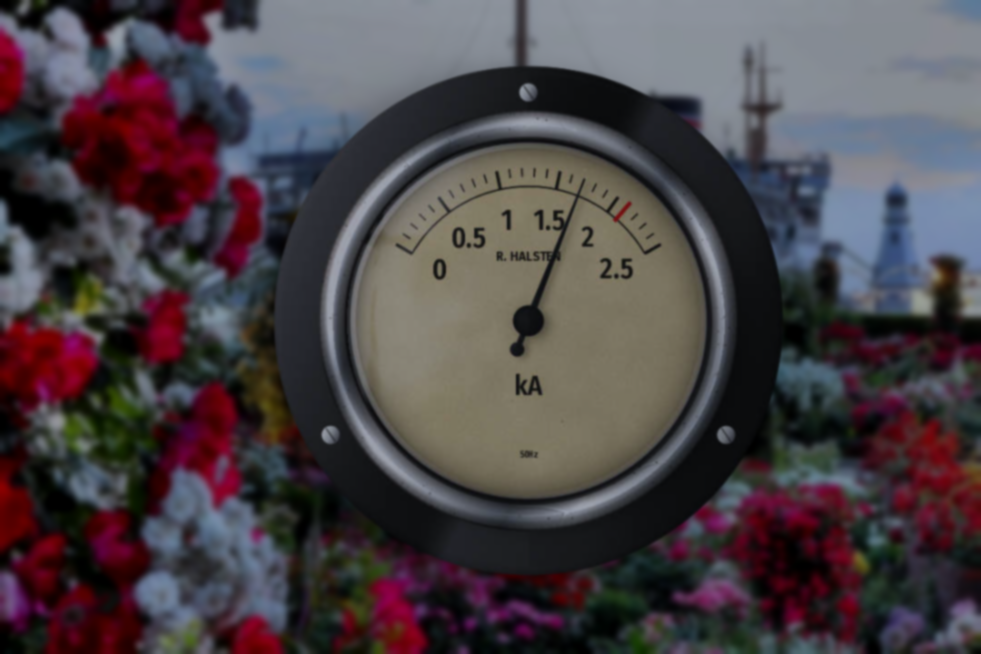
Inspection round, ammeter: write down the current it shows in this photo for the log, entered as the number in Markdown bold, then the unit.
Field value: **1.7** kA
